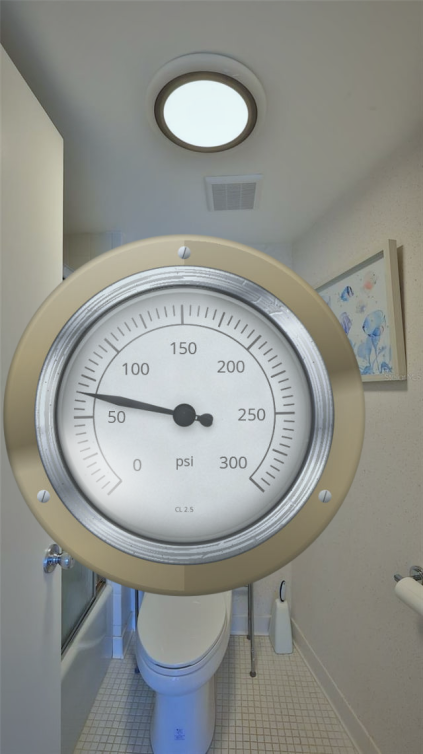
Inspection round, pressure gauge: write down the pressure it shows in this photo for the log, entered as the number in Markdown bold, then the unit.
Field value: **65** psi
